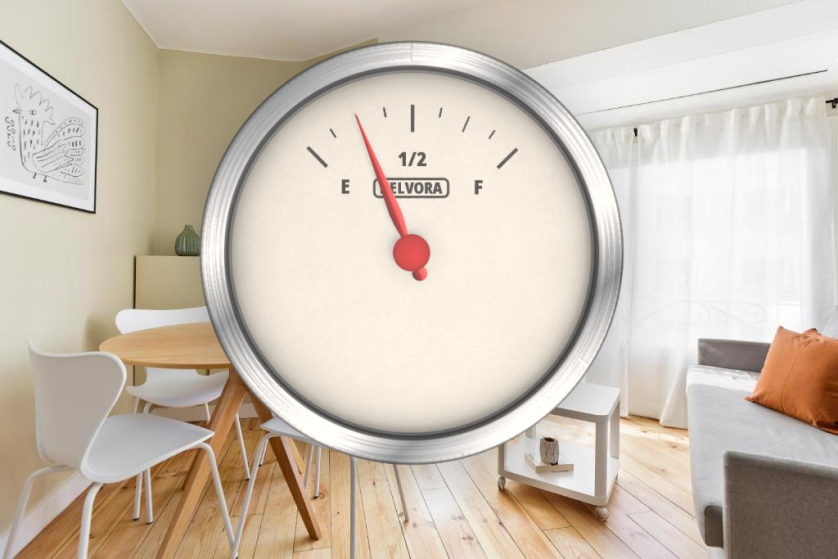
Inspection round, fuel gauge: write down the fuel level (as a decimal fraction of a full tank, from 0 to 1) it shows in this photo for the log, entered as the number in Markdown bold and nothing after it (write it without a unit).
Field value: **0.25**
